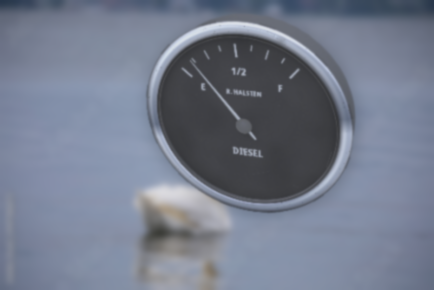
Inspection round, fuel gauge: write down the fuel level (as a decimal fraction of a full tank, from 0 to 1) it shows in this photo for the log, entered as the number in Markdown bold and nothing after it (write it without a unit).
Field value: **0.125**
